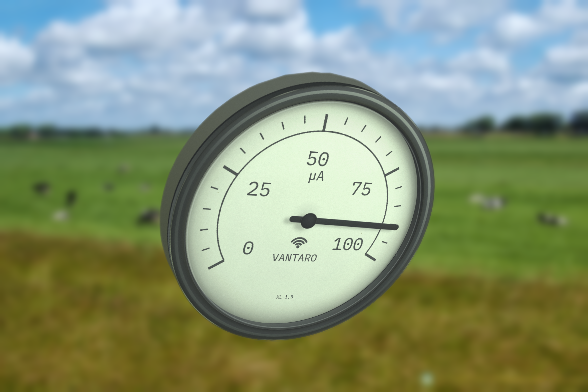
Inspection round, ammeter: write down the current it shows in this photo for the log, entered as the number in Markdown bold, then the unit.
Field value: **90** µA
